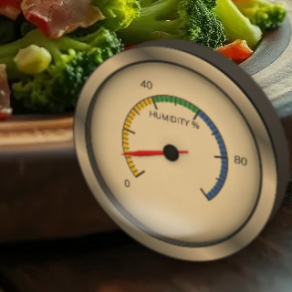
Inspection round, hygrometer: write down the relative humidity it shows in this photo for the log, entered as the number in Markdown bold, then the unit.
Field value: **10** %
